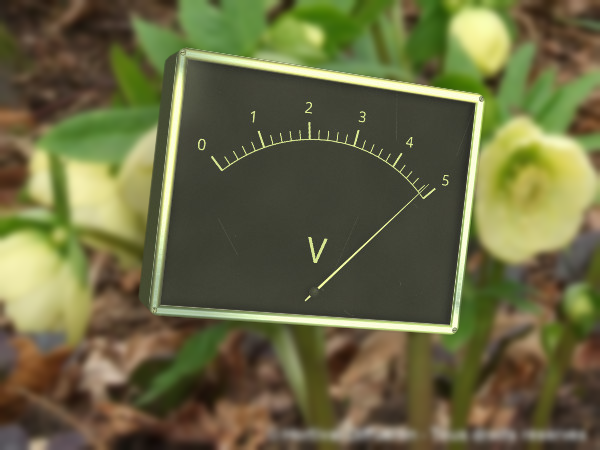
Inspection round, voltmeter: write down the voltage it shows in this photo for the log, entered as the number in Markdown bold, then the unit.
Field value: **4.8** V
